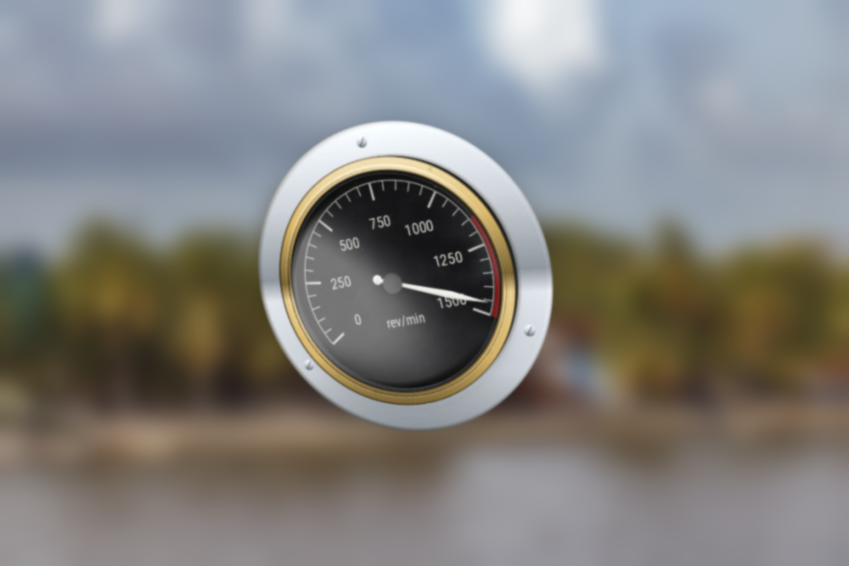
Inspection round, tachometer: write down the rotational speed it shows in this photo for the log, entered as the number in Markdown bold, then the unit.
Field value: **1450** rpm
